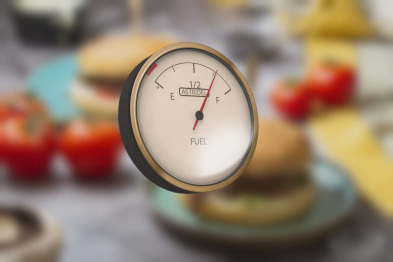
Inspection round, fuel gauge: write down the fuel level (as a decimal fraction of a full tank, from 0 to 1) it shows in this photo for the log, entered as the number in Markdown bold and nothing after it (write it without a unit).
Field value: **0.75**
